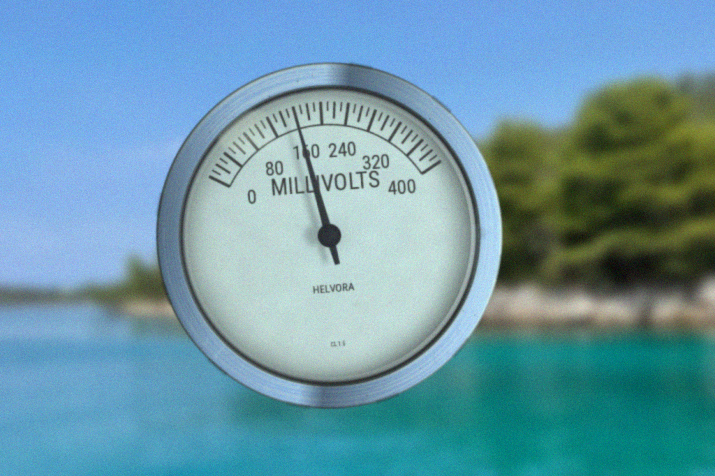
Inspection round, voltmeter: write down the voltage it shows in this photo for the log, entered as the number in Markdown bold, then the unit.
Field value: **160** mV
